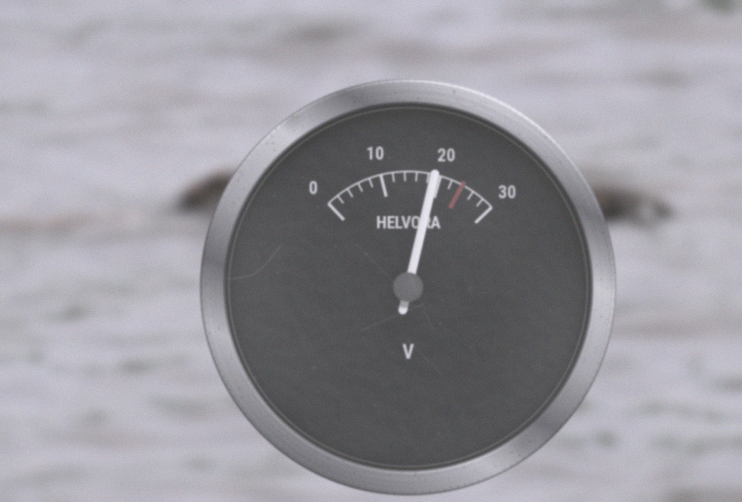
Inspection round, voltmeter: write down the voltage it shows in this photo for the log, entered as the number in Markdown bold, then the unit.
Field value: **19** V
